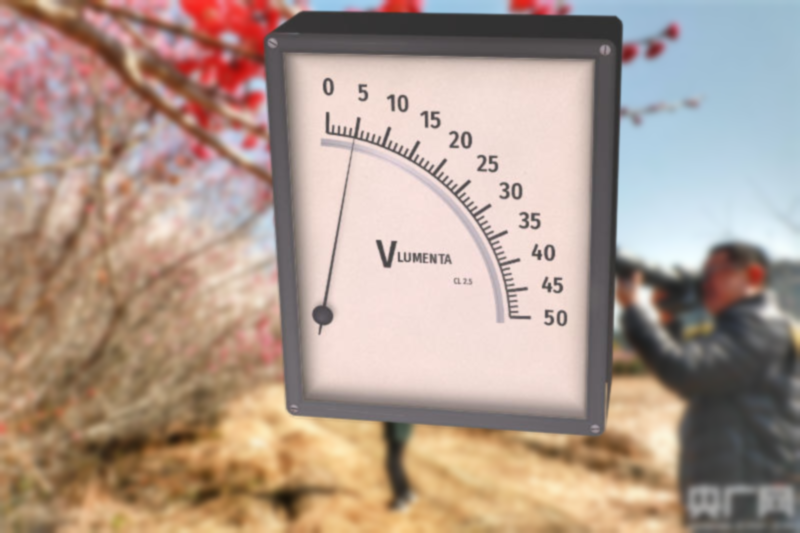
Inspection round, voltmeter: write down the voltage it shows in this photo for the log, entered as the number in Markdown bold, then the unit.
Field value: **5** V
